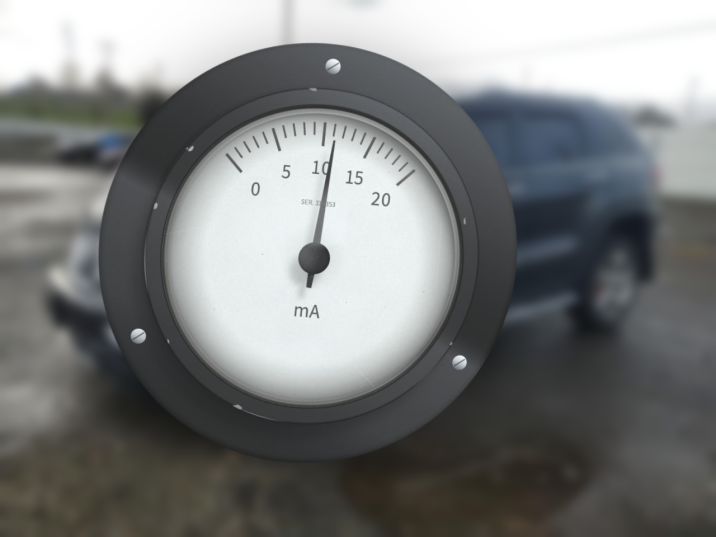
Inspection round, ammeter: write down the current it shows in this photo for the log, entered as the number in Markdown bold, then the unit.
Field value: **11** mA
